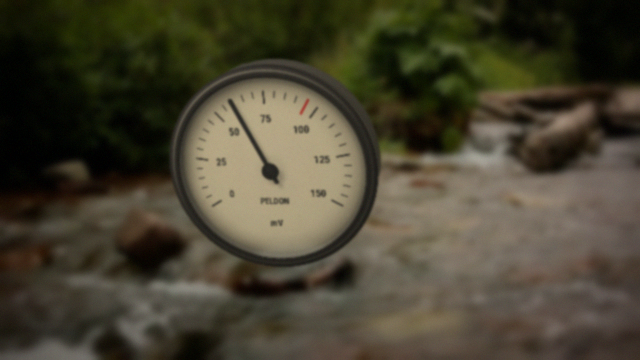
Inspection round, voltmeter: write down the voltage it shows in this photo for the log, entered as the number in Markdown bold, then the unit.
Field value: **60** mV
